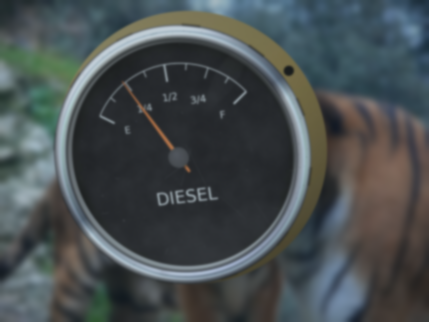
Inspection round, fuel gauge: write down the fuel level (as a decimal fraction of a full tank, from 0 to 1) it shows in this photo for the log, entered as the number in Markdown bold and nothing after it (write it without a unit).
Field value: **0.25**
